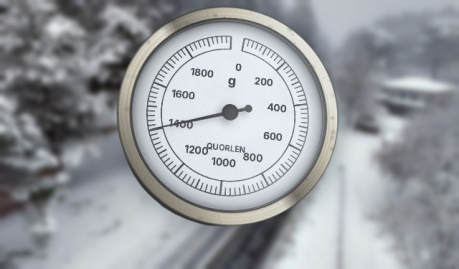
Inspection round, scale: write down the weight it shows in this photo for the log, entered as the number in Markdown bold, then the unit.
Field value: **1400** g
